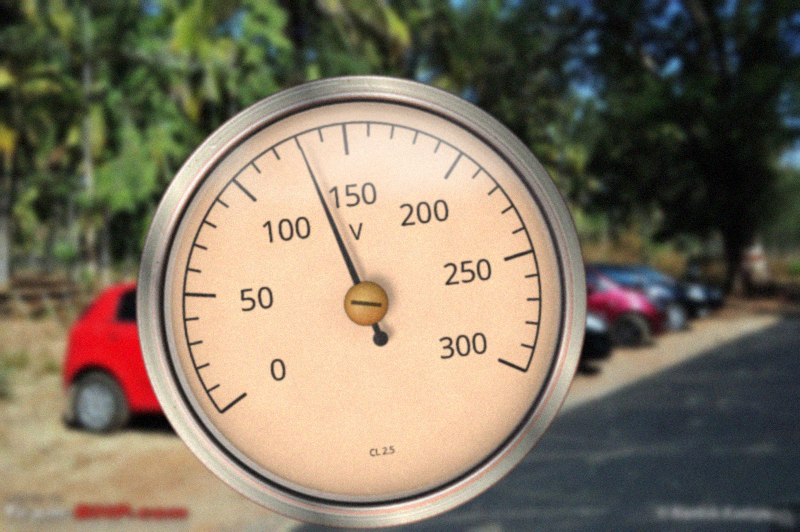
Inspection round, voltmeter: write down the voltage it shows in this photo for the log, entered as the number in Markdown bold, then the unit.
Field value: **130** V
